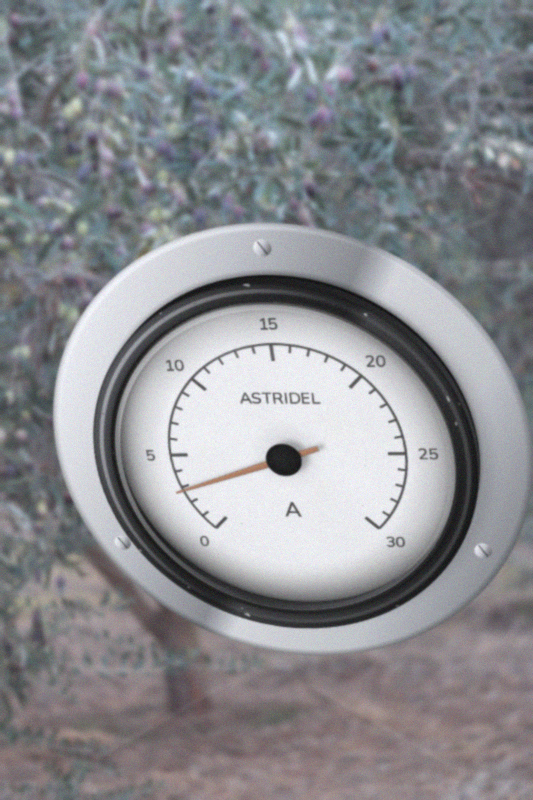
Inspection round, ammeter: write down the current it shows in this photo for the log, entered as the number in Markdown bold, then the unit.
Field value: **3** A
